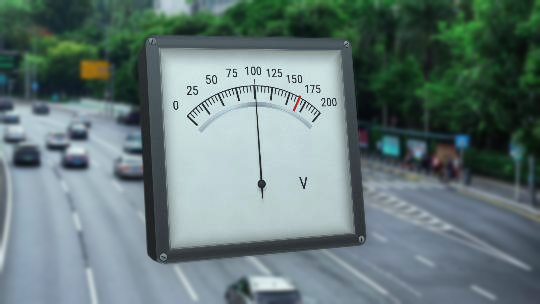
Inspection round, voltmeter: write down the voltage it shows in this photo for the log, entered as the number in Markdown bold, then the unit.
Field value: **100** V
